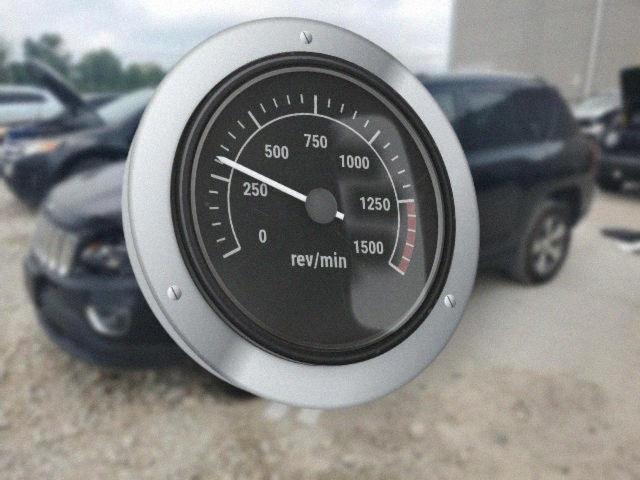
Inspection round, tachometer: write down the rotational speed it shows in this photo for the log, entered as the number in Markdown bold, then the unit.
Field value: **300** rpm
